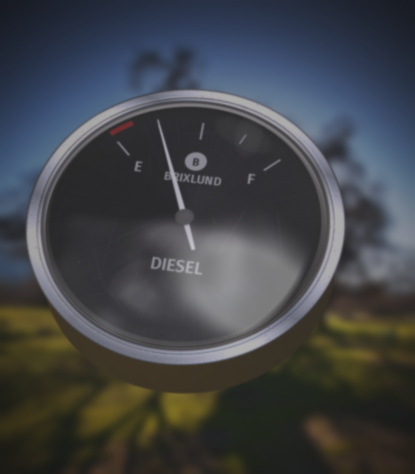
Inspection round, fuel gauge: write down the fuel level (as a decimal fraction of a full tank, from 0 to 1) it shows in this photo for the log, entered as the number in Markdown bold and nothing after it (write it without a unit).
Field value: **0.25**
